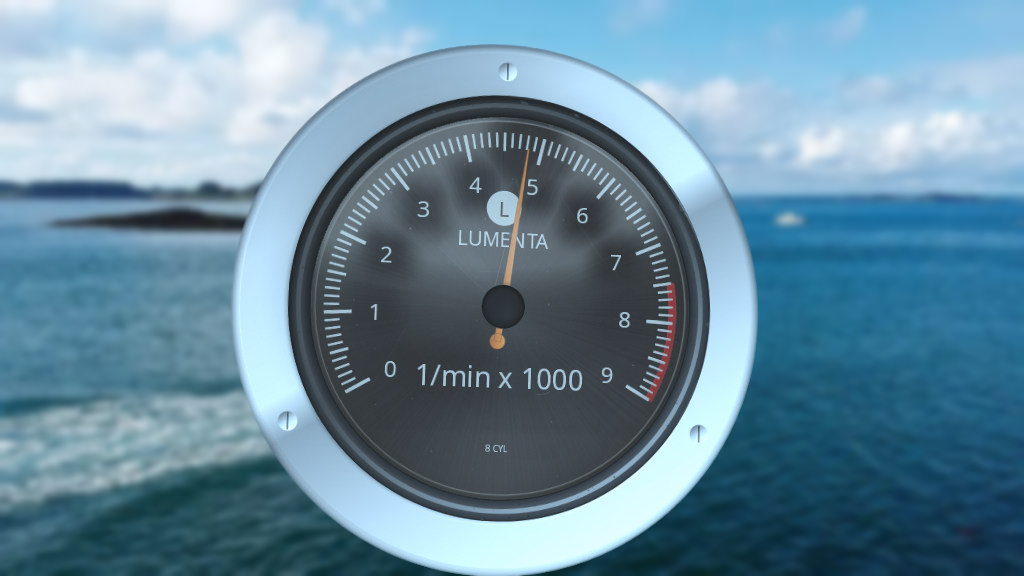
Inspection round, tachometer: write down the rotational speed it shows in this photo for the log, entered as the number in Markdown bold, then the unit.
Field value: **4800** rpm
